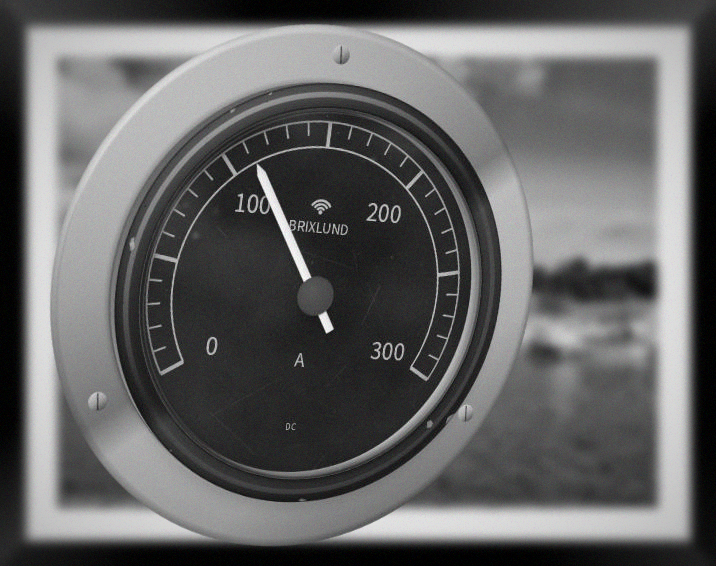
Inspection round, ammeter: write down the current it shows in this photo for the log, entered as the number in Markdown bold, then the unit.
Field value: **110** A
